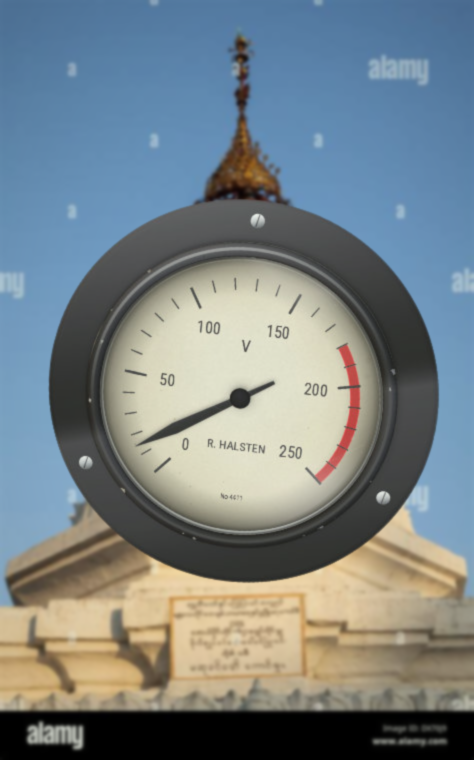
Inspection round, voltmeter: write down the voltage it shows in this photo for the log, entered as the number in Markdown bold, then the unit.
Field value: **15** V
